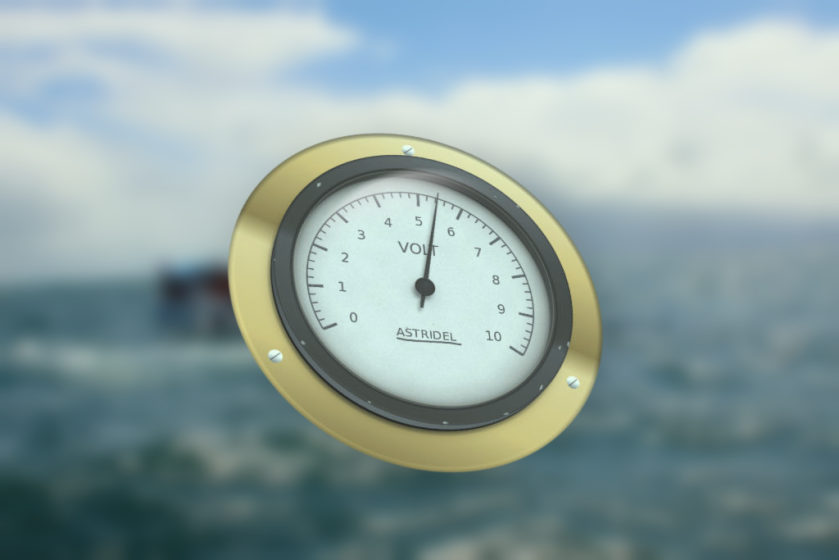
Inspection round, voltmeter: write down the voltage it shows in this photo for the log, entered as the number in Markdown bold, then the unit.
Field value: **5.4** V
